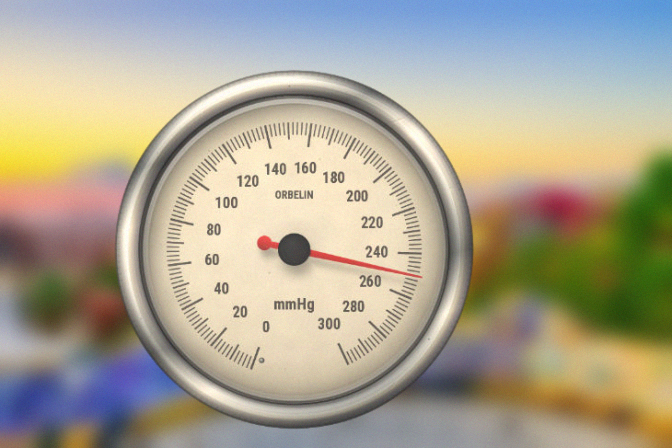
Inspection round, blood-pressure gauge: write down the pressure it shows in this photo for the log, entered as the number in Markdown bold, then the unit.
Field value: **250** mmHg
